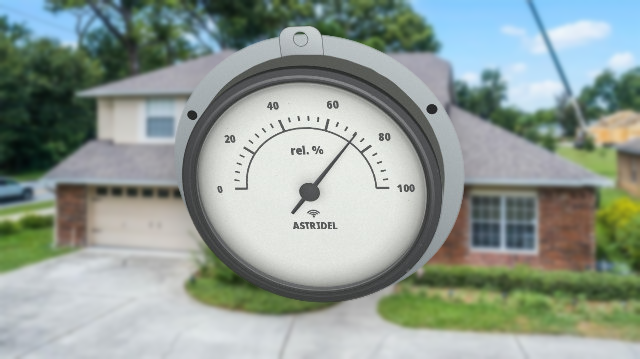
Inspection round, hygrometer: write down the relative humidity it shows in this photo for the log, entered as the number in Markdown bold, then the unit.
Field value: **72** %
